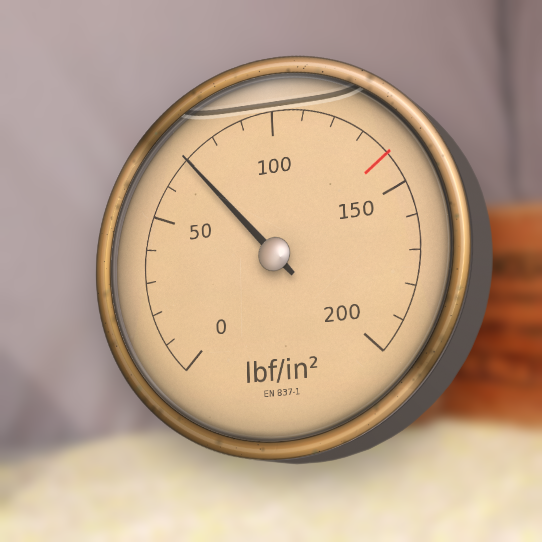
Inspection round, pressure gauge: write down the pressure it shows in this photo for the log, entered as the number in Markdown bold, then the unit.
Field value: **70** psi
